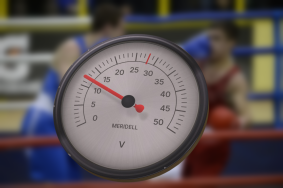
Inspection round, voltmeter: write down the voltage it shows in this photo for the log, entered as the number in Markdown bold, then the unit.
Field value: **12** V
